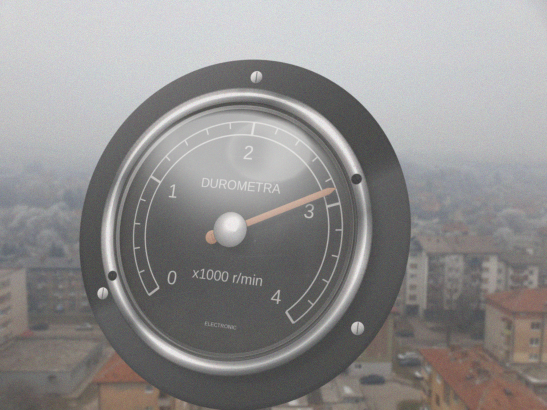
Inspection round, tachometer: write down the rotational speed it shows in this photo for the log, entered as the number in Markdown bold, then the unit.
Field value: **2900** rpm
